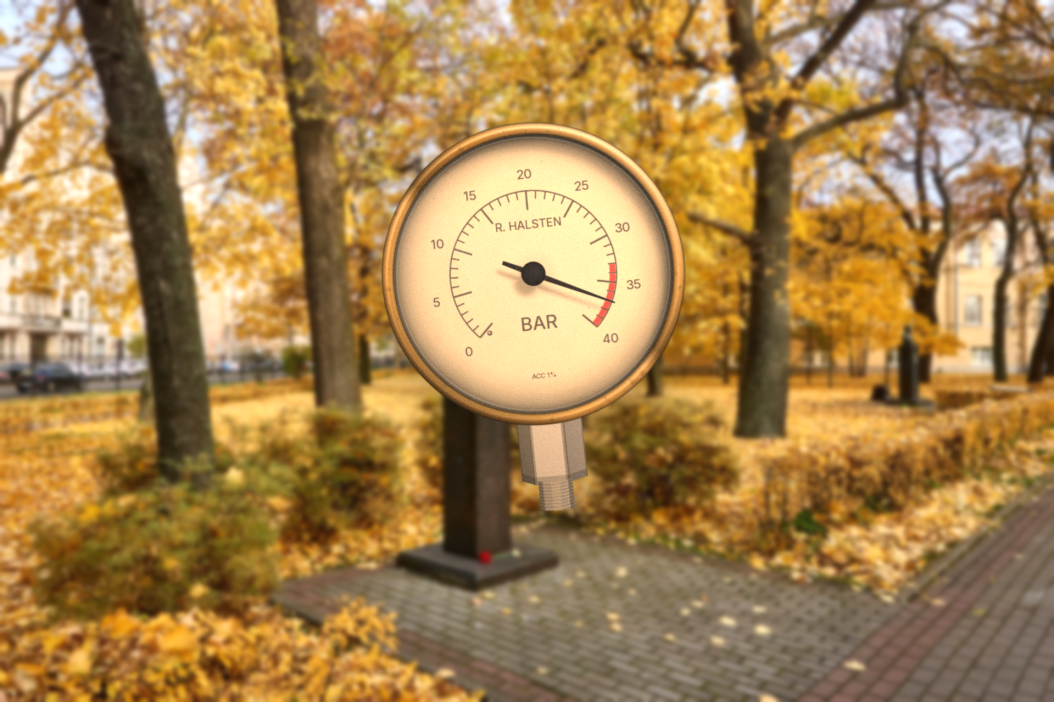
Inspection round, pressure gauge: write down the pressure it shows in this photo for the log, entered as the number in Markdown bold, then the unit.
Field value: **37** bar
